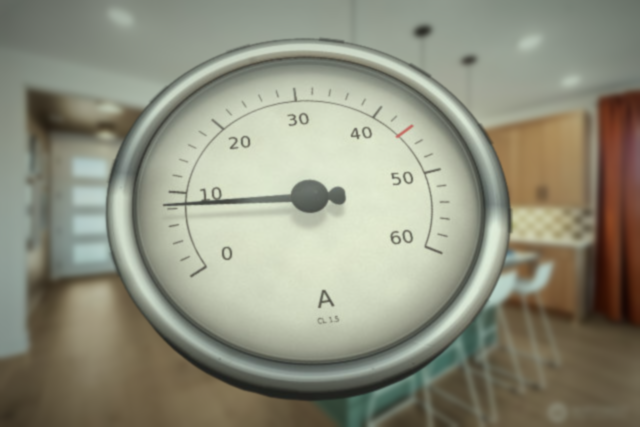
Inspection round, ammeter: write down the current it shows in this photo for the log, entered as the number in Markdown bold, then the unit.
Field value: **8** A
